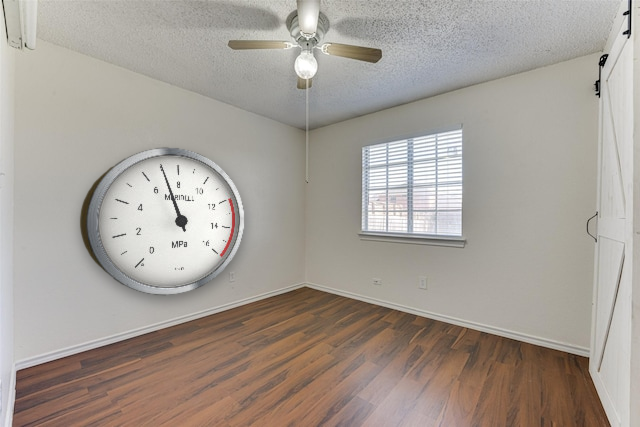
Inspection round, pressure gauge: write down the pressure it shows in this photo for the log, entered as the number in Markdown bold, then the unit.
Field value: **7** MPa
